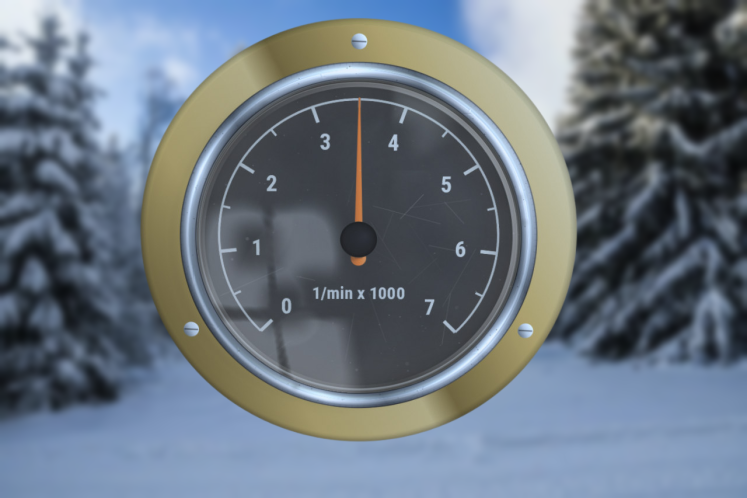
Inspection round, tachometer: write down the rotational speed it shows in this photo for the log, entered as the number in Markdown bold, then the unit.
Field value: **3500** rpm
